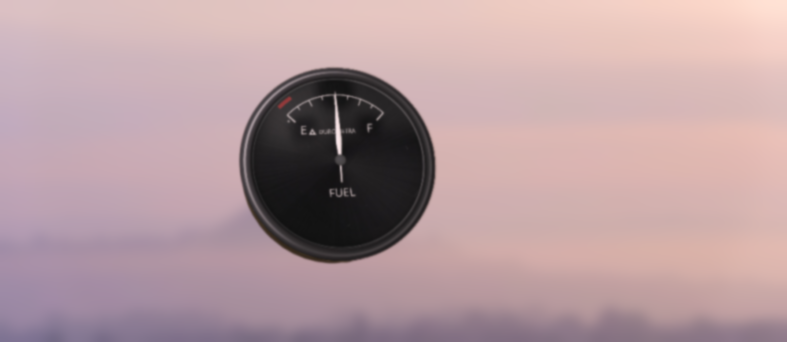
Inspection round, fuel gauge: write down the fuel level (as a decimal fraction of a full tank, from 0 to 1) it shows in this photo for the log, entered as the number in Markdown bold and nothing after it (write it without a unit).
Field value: **0.5**
